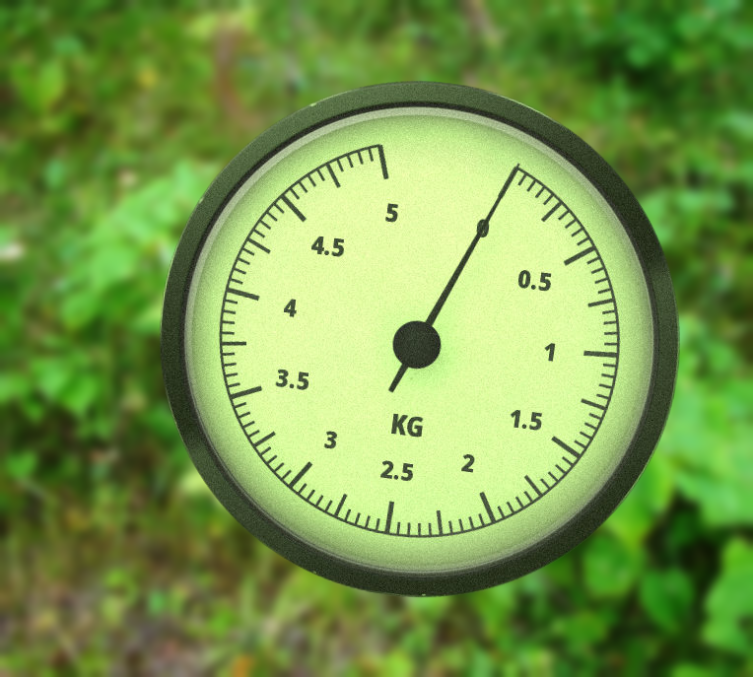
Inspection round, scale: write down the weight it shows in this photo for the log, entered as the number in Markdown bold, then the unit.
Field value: **0** kg
